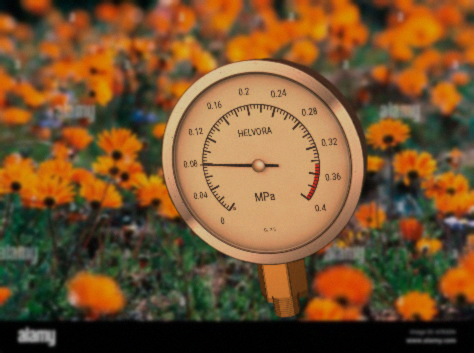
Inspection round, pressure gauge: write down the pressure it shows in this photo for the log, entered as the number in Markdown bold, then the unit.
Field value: **0.08** MPa
